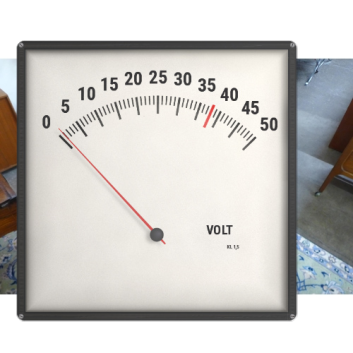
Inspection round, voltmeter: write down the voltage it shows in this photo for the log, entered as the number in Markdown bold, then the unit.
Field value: **1** V
